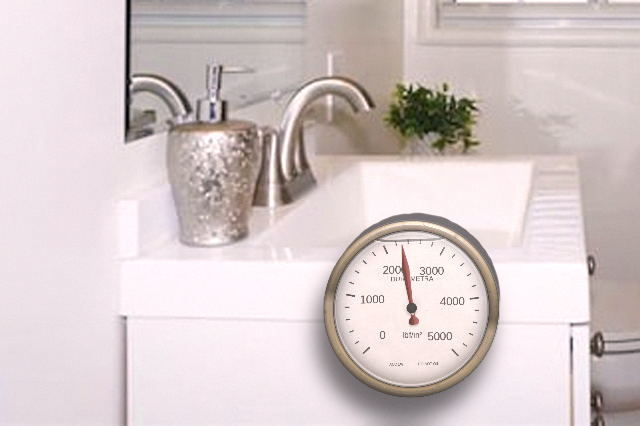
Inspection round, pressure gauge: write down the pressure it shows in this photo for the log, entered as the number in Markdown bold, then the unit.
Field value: **2300** psi
